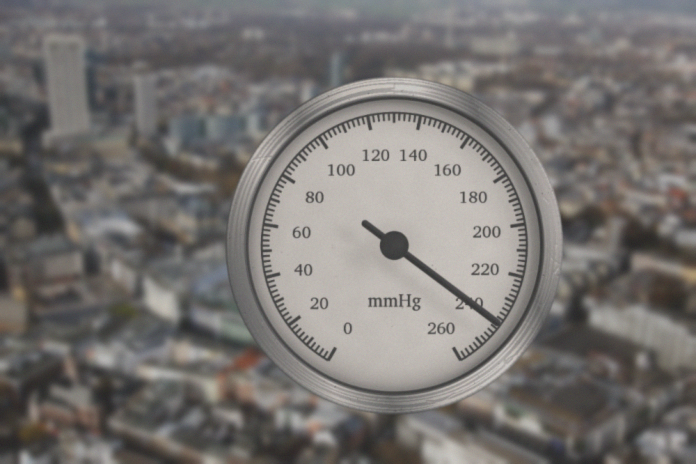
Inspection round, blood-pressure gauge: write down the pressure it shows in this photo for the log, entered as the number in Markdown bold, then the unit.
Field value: **240** mmHg
